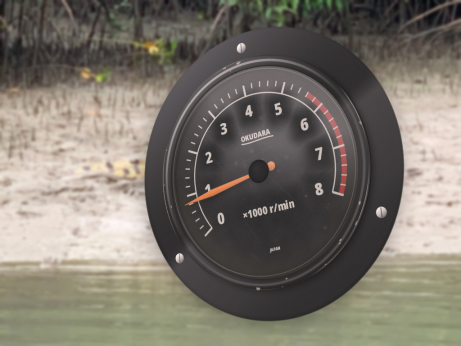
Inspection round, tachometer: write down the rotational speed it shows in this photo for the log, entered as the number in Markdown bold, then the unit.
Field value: **800** rpm
